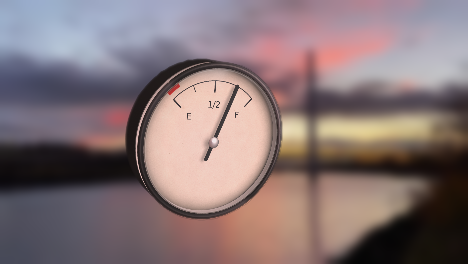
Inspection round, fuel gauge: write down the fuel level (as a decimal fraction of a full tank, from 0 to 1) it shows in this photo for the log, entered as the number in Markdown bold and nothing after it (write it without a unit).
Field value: **0.75**
